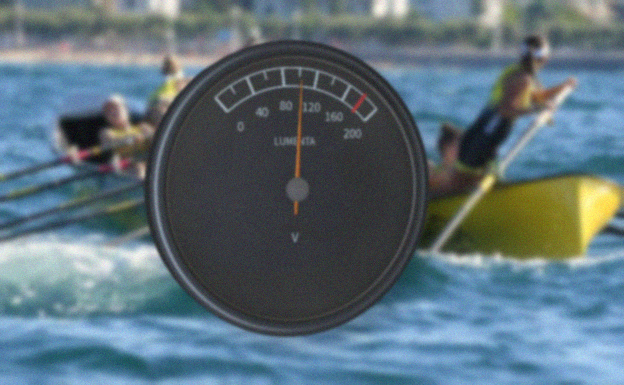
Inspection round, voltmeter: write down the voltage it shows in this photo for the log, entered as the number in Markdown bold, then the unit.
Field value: **100** V
